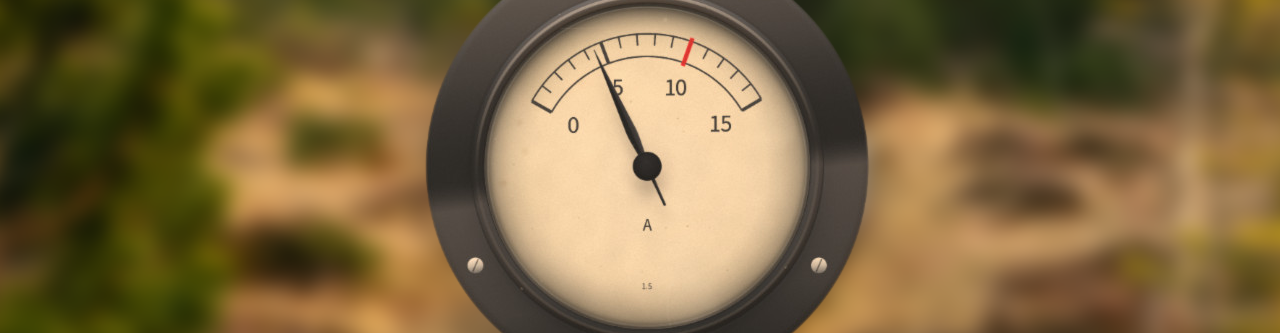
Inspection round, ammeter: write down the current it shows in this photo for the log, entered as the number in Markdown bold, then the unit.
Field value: **4.5** A
